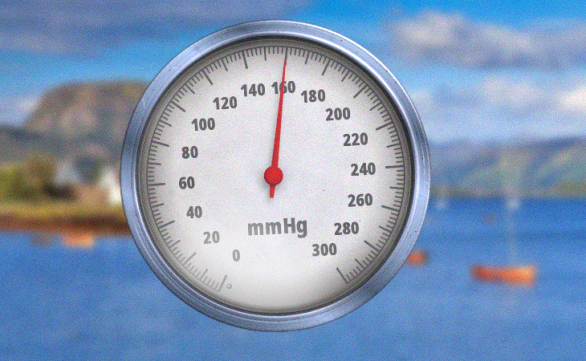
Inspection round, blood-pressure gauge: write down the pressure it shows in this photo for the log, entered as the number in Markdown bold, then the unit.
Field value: **160** mmHg
